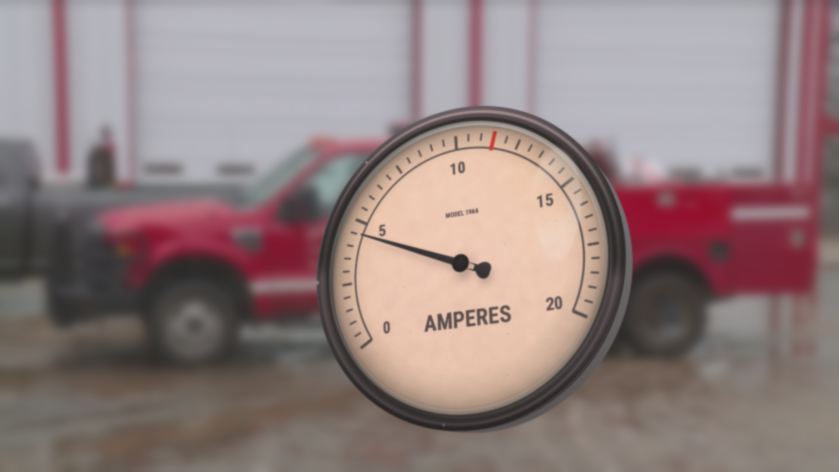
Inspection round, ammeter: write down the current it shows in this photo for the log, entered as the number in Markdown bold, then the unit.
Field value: **4.5** A
